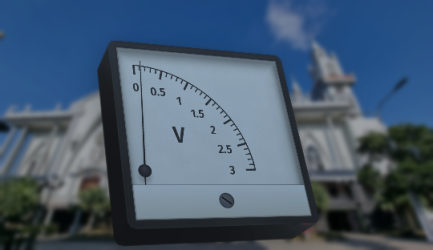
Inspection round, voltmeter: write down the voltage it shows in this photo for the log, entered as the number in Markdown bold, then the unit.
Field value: **0.1** V
